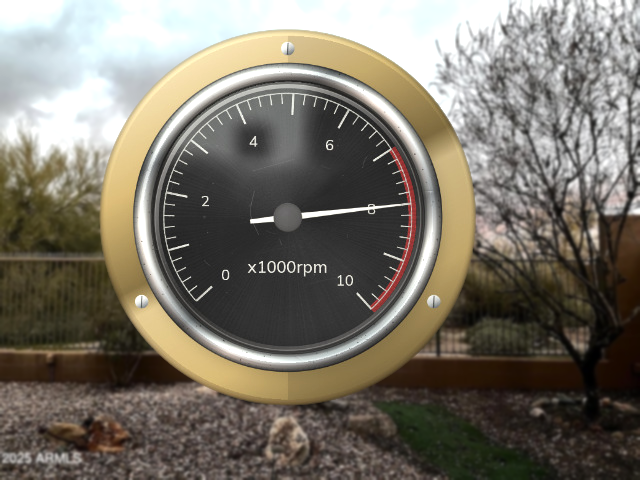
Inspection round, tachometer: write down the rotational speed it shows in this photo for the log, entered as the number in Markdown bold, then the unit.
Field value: **8000** rpm
